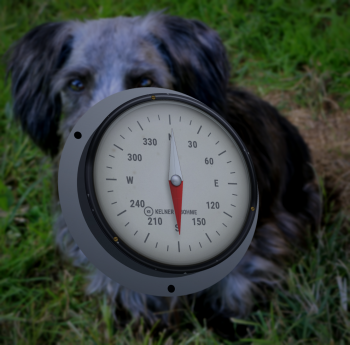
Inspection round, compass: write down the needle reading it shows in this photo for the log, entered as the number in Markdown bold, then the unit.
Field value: **180** °
